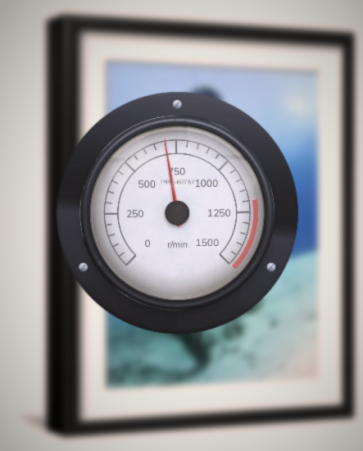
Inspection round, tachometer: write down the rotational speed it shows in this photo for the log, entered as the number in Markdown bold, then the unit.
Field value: **700** rpm
